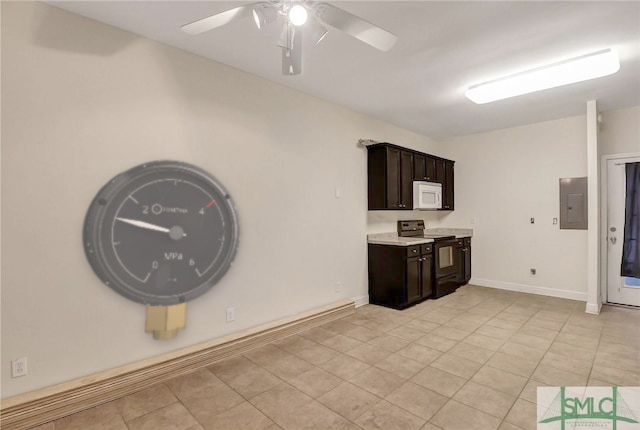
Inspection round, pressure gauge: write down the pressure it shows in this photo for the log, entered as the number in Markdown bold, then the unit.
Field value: **1.5** MPa
